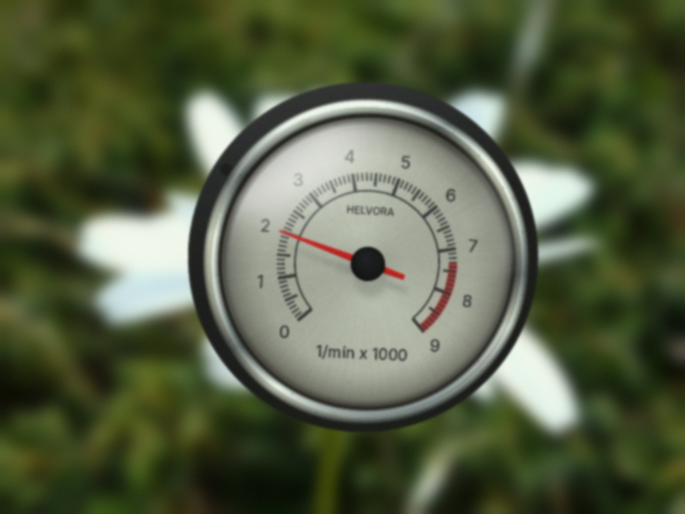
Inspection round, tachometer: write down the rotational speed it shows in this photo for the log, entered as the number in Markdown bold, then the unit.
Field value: **2000** rpm
